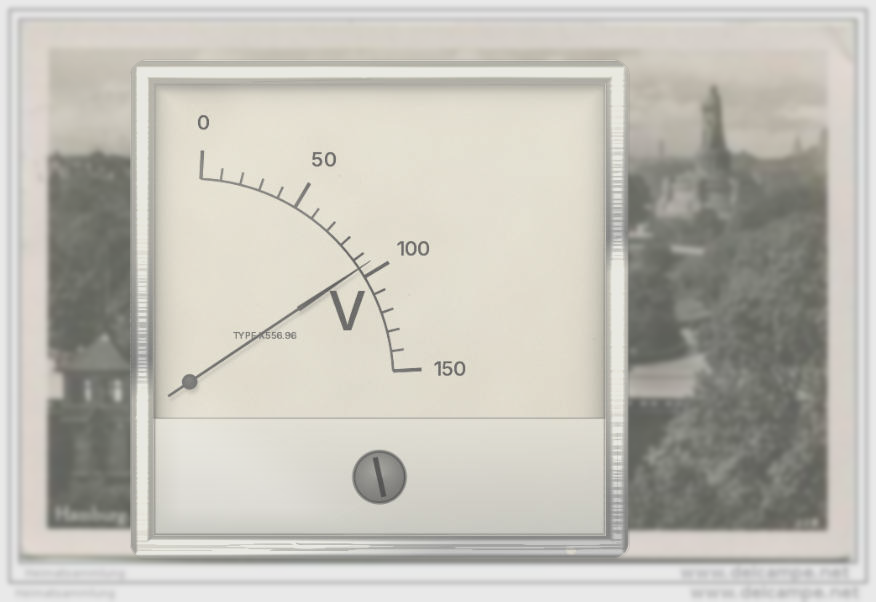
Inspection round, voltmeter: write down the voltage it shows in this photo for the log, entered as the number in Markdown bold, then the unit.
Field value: **95** V
